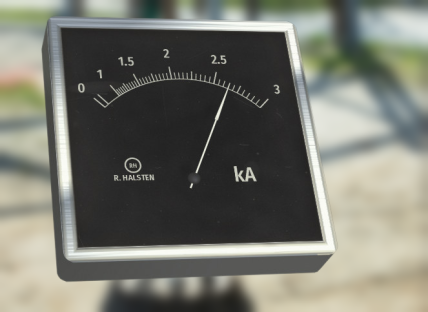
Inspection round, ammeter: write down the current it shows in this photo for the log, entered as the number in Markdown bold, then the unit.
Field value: **2.65** kA
